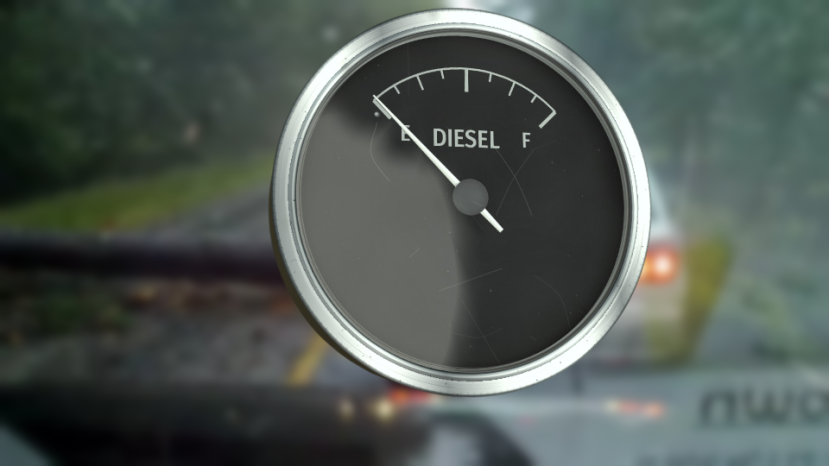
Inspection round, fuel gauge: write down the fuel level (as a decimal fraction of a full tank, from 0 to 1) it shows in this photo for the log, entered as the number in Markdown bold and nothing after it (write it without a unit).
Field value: **0**
